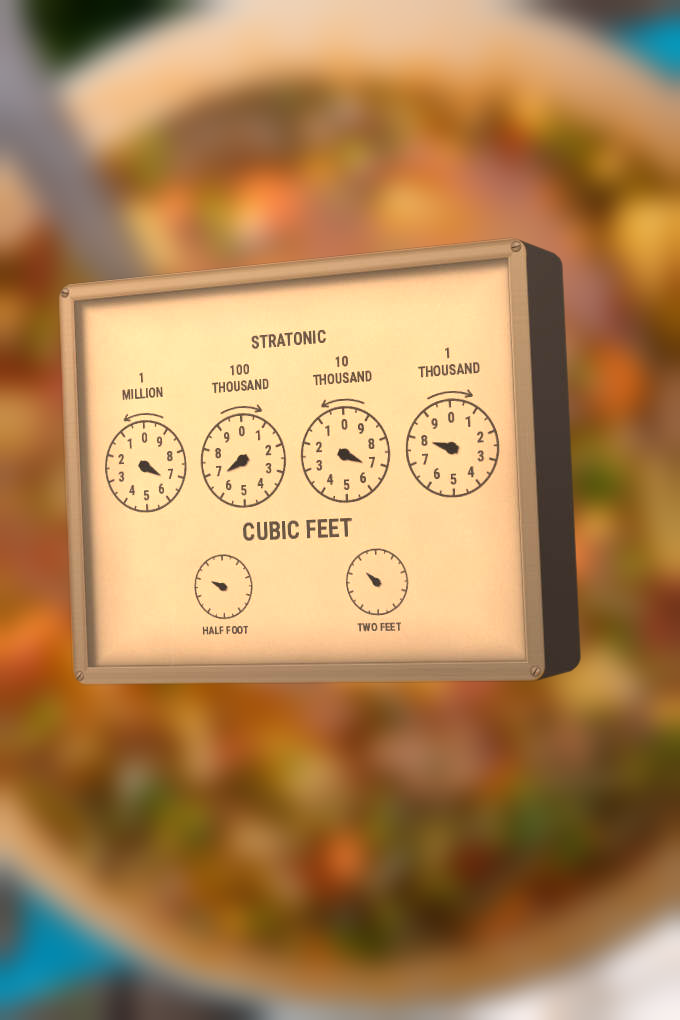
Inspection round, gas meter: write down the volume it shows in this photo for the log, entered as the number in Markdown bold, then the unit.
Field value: **666800** ft³
